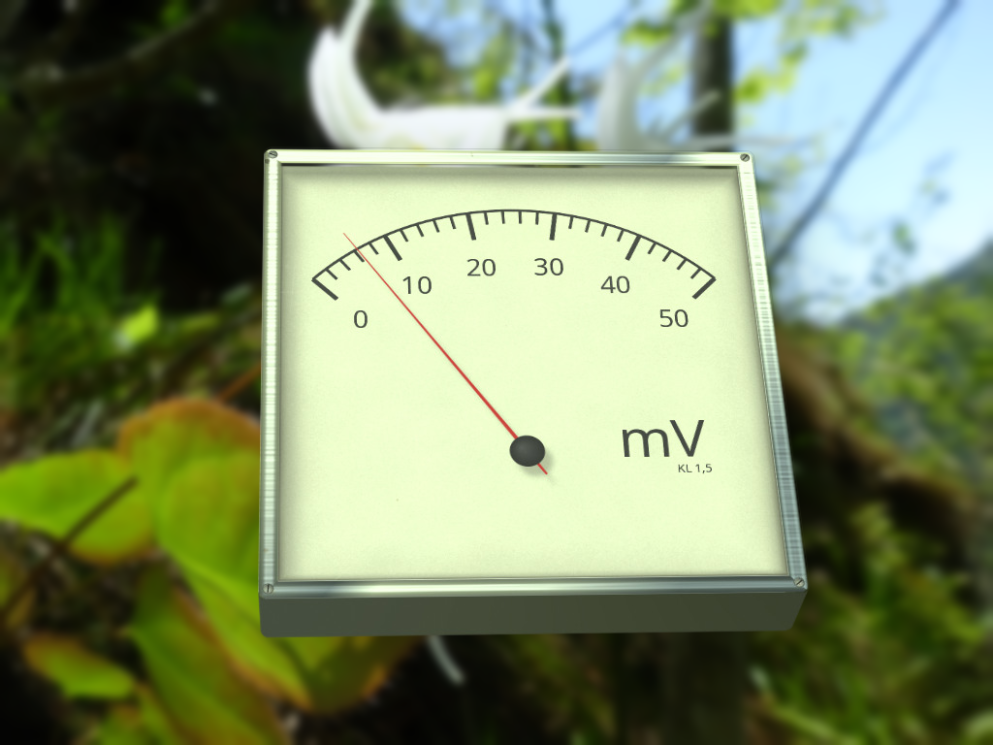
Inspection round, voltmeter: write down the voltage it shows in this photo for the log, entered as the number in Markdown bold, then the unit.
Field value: **6** mV
